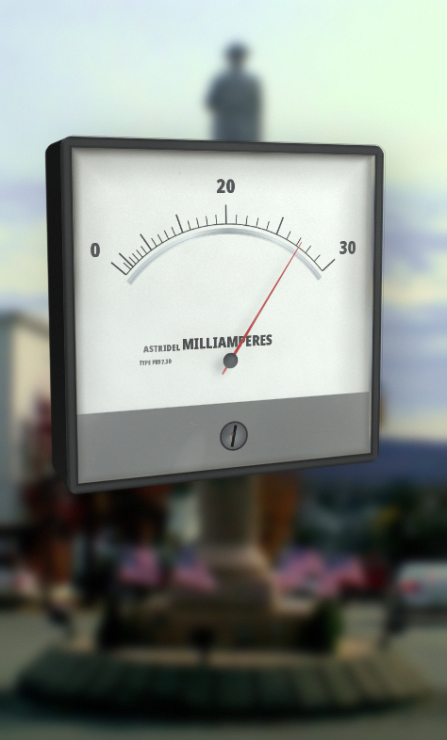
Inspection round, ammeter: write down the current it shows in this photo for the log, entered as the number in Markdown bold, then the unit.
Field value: **27** mA
